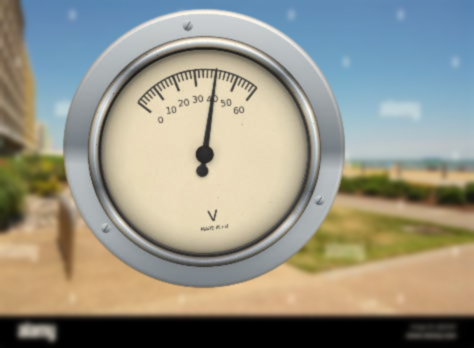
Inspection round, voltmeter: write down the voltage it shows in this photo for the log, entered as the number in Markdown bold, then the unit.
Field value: **40** V
